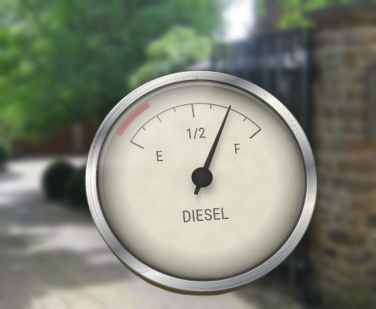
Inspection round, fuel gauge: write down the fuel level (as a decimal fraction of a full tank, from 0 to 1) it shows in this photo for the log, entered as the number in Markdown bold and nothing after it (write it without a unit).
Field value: **0.75**
